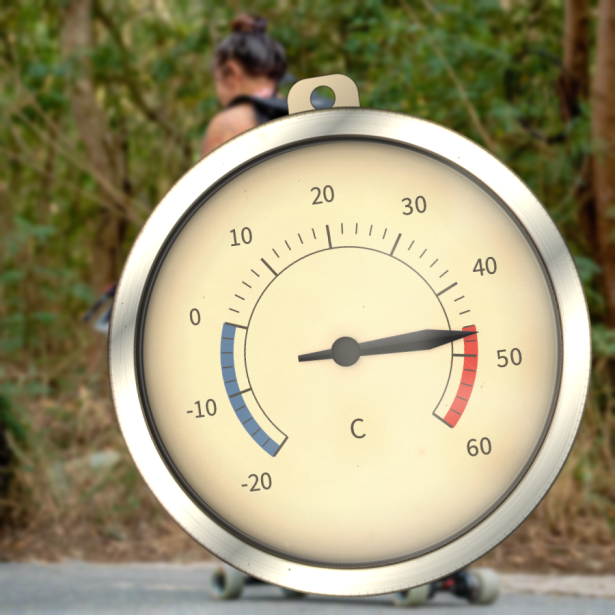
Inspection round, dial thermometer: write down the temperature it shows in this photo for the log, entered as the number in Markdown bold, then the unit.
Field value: **47** °C
